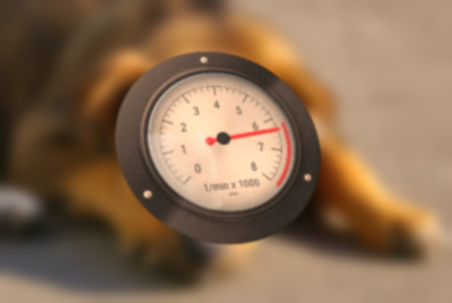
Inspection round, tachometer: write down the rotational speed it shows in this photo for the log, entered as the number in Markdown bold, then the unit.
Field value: **6400** rpm
